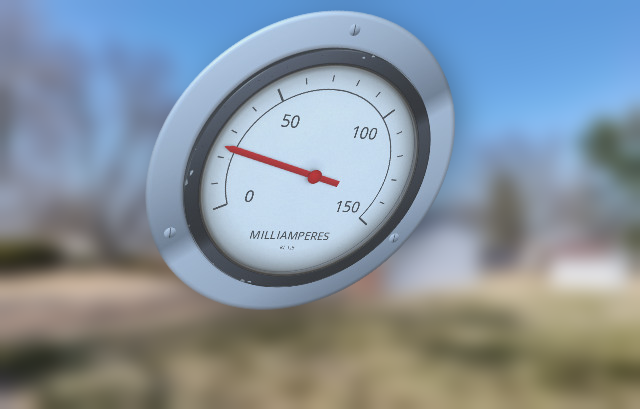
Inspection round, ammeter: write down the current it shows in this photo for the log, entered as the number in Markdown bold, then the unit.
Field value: **25** mA
